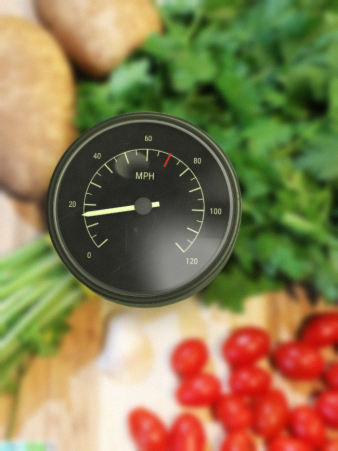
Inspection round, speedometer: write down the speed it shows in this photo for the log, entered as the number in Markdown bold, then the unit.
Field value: **15** mph
